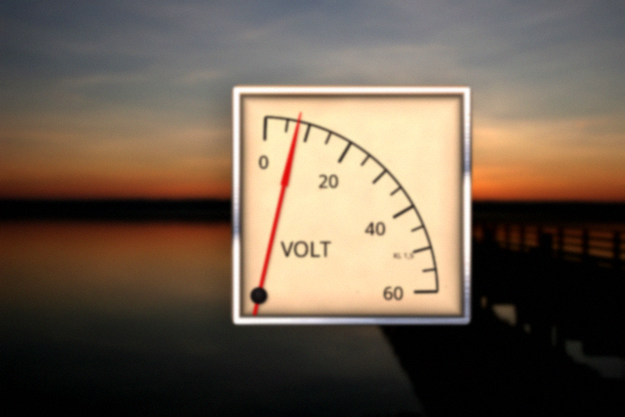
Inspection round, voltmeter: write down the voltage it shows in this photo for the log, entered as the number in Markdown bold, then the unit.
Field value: **7.5** V
